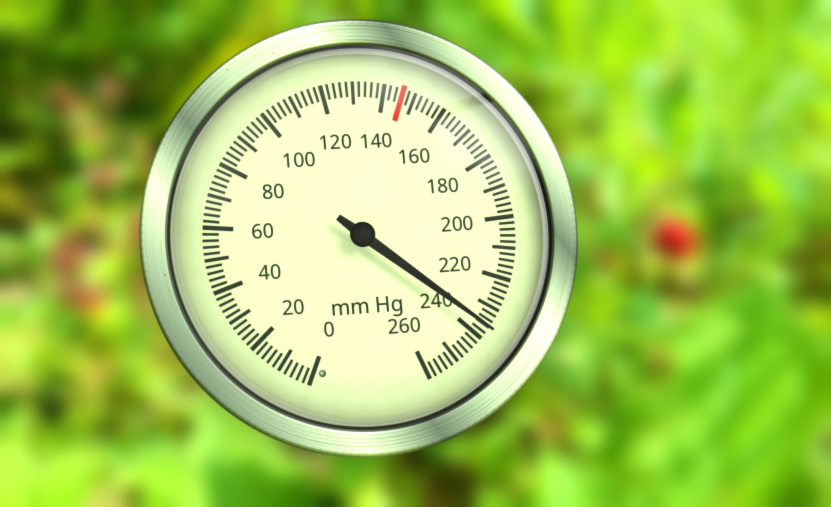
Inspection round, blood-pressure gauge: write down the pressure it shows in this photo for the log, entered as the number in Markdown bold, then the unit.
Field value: **236** mmHg
